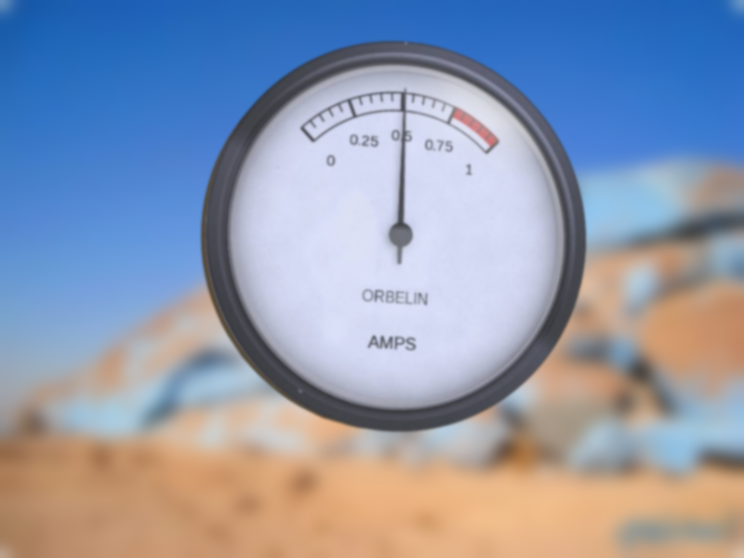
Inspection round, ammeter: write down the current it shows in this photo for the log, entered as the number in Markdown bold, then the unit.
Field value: **0.5** A
